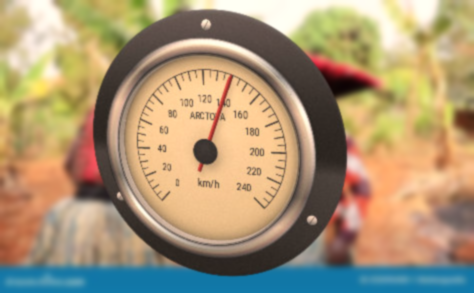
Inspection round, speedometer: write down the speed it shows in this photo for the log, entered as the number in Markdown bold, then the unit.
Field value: **140** km/h
